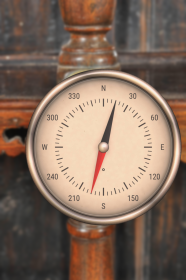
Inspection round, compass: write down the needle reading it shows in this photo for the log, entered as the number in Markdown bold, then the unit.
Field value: **195** °
